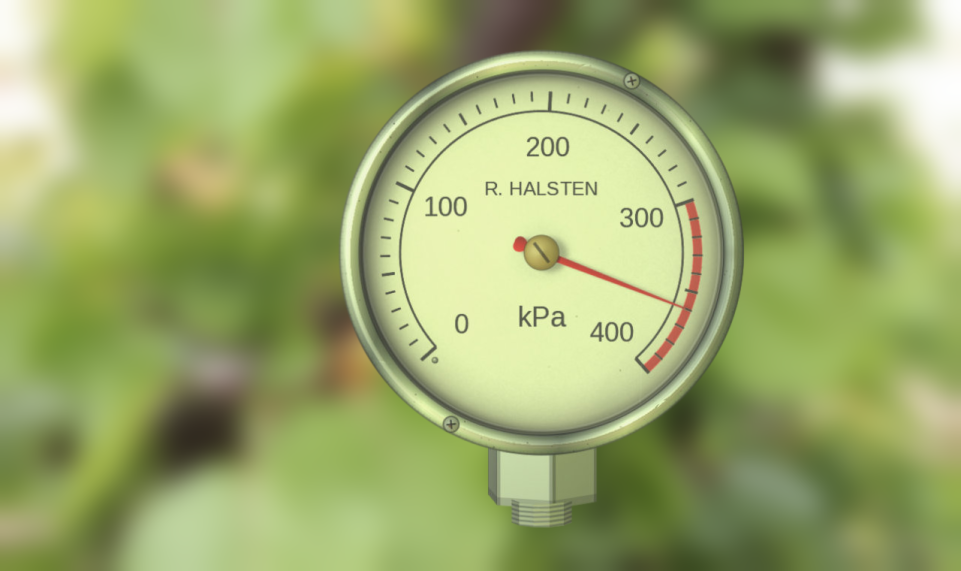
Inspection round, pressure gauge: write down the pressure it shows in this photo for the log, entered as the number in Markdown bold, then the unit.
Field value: **360** kPa
